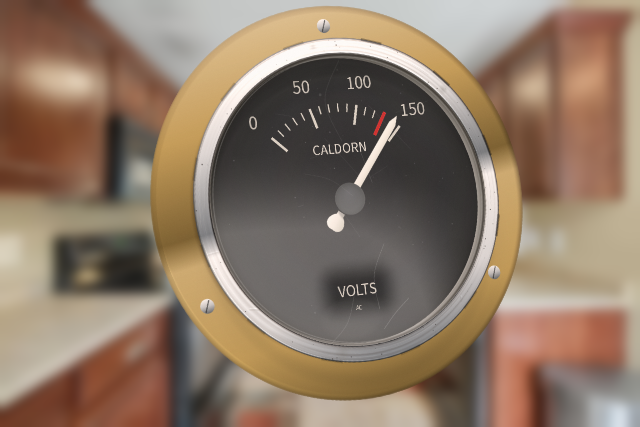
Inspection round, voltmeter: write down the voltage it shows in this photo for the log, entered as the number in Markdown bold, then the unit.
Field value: **140** V
